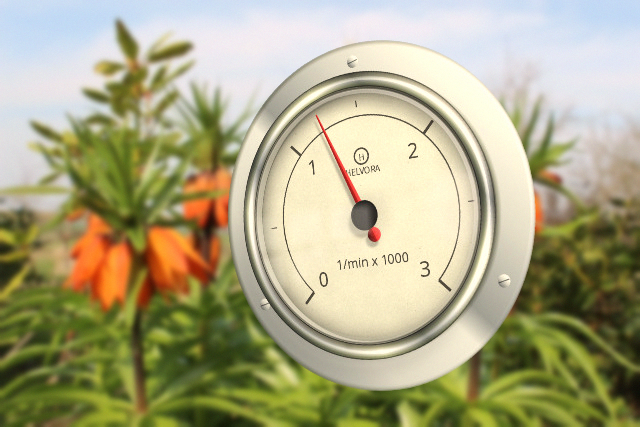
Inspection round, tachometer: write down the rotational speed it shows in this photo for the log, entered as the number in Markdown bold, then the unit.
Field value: **1250** rpm
